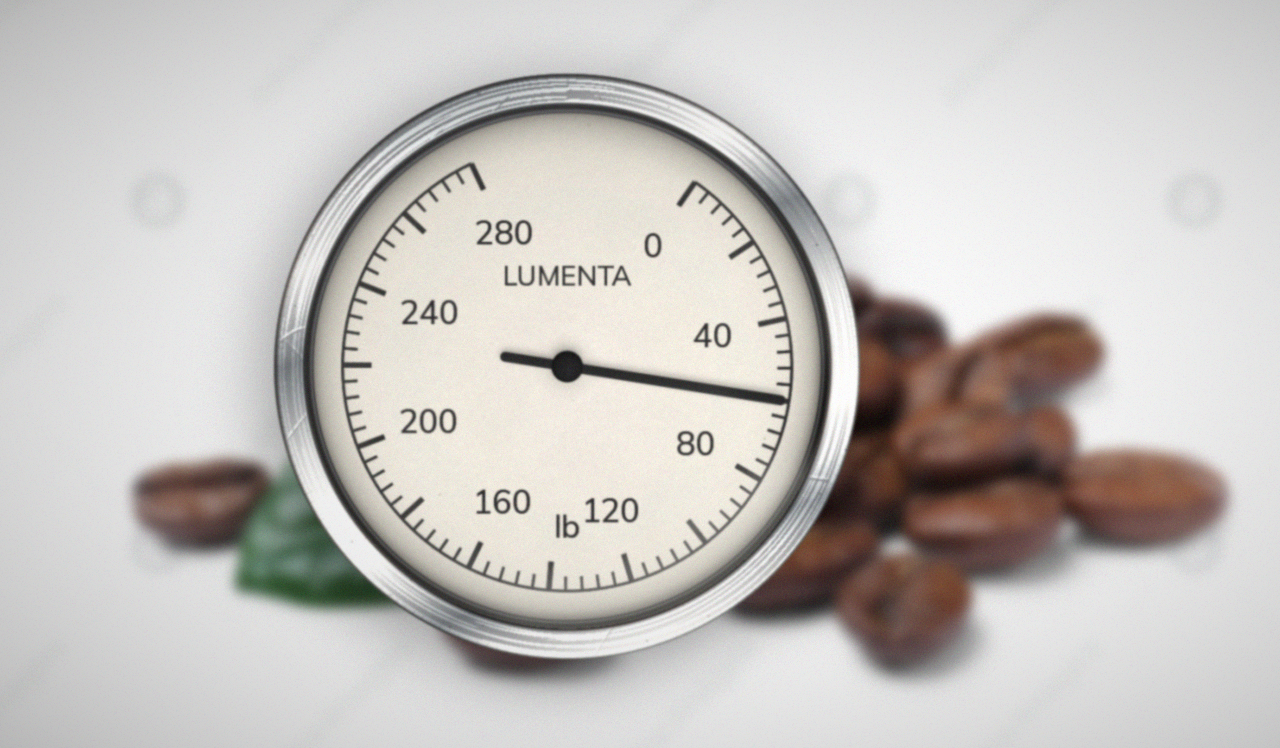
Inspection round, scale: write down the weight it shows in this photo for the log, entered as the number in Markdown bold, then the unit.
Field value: **60** lb
